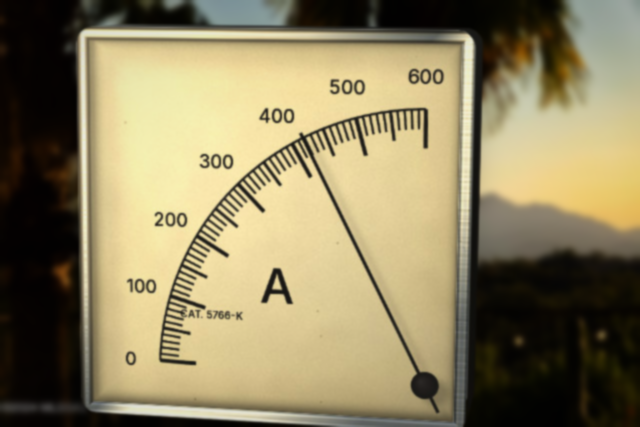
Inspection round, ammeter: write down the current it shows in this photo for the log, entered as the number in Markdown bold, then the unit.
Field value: **420** A
